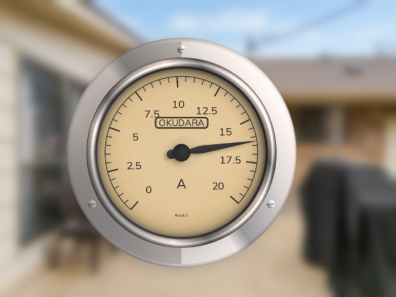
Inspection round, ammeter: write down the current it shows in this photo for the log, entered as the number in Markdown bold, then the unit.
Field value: **16.25** A
